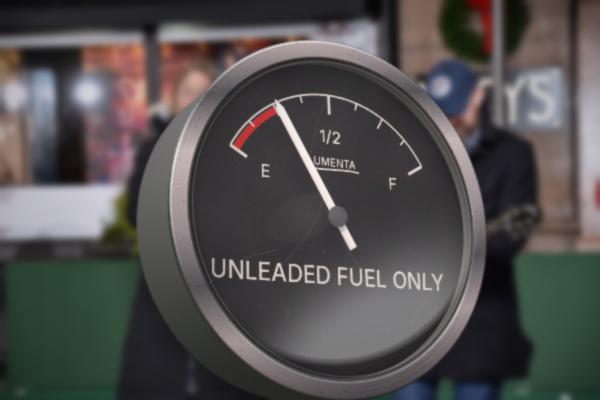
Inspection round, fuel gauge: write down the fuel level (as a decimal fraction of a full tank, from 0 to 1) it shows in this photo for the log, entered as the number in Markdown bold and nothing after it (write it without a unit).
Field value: **0.25**
